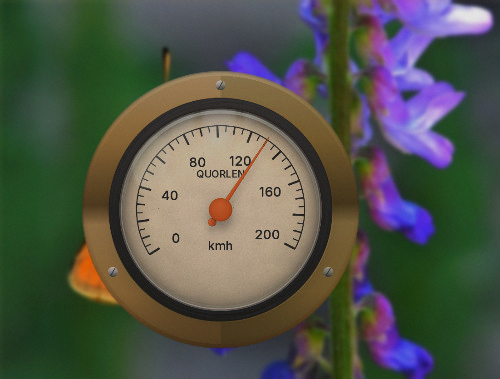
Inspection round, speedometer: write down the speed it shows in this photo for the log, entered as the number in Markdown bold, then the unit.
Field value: **130** km/h
